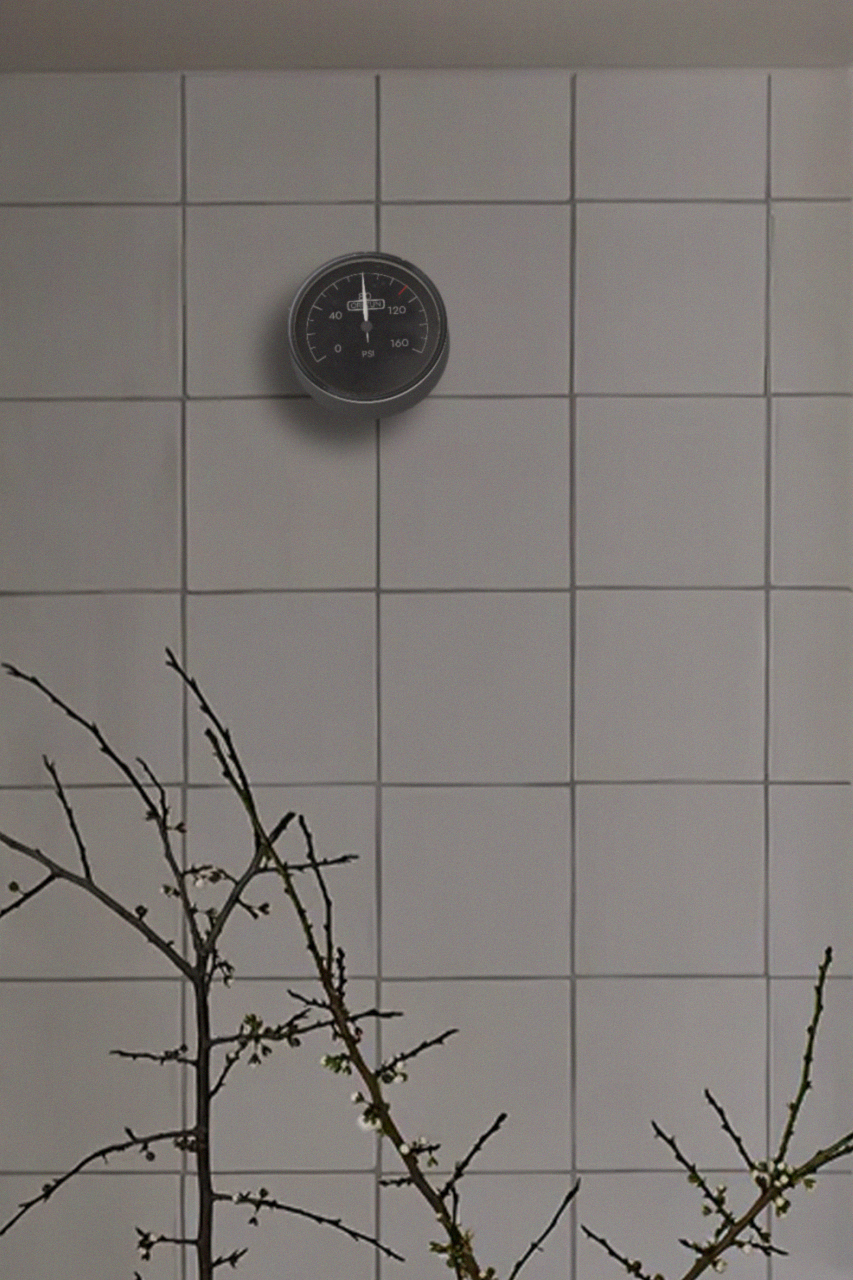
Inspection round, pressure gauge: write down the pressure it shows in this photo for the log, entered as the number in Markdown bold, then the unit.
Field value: **80** psi
